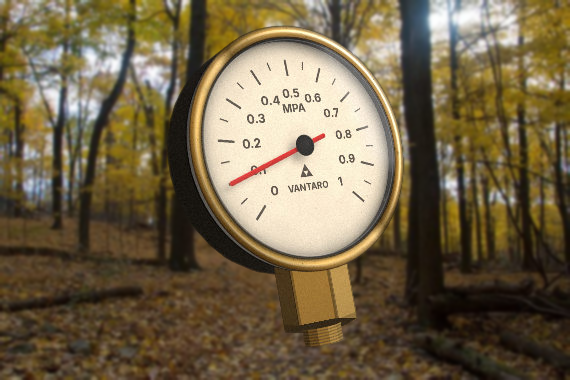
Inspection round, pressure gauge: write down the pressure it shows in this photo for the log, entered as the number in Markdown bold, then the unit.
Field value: **0.1** MPa
